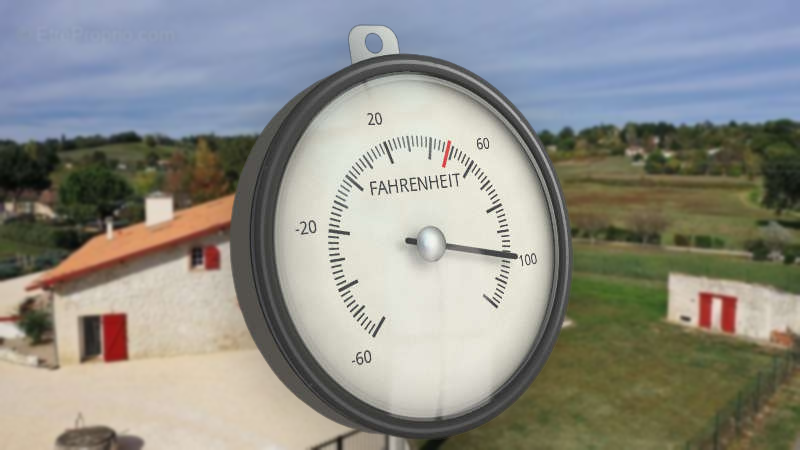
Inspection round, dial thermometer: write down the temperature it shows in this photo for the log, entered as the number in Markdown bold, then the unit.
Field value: **100** °F
